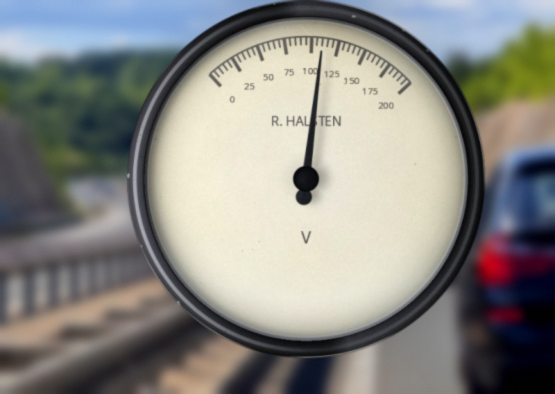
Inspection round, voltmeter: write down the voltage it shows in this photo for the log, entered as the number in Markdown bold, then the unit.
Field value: **110** V
